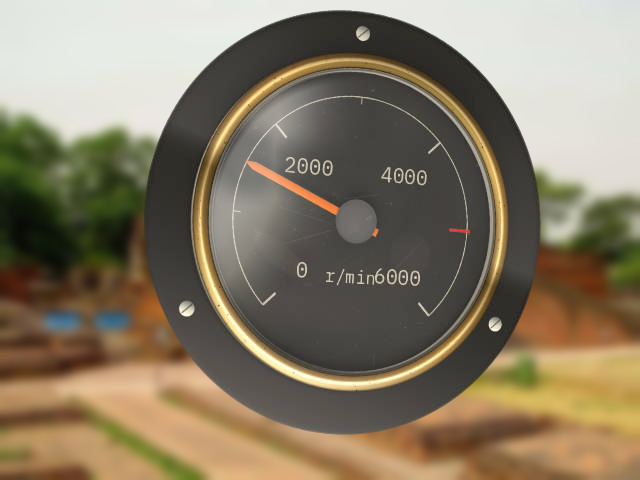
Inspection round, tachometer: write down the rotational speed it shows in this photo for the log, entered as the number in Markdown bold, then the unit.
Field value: **1500** rpm
